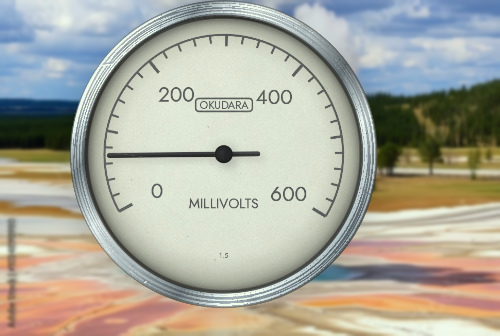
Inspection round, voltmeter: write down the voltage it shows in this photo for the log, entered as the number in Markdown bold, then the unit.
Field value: **70** mV
